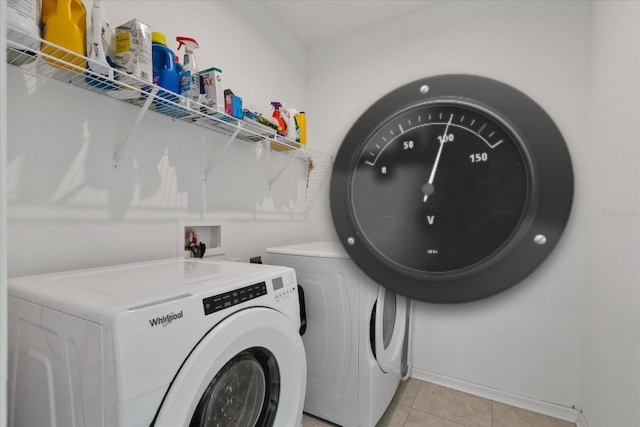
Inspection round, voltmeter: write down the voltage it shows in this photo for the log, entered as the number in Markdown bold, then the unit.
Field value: **100** V
